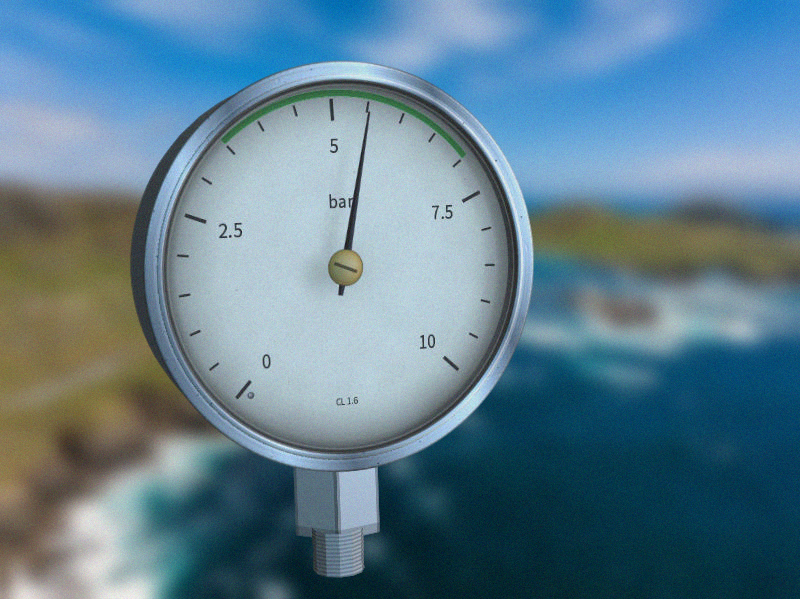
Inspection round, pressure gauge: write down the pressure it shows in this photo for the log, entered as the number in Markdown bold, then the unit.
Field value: **5.5** bar
